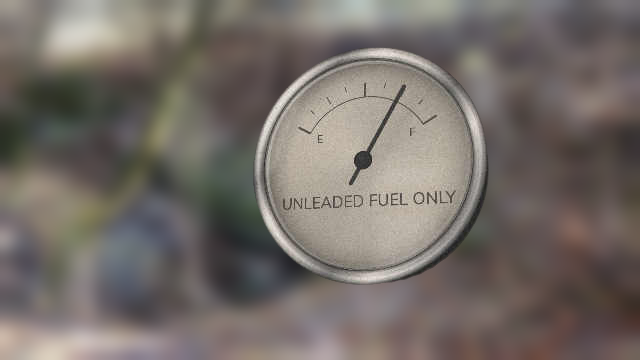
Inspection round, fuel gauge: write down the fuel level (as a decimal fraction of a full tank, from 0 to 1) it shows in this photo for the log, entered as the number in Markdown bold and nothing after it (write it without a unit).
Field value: **0.75**
